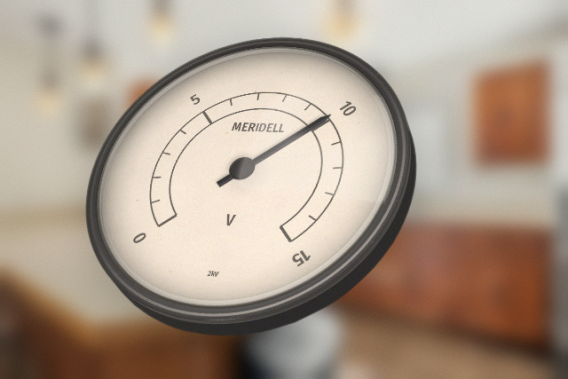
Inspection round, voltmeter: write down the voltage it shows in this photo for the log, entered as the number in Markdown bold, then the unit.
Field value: **10** V
